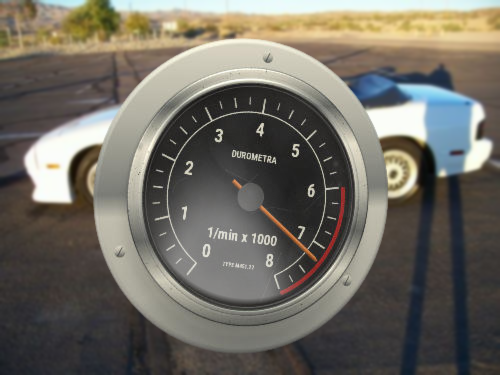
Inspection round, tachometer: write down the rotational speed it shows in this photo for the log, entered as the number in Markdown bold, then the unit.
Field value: **7250** rpm
